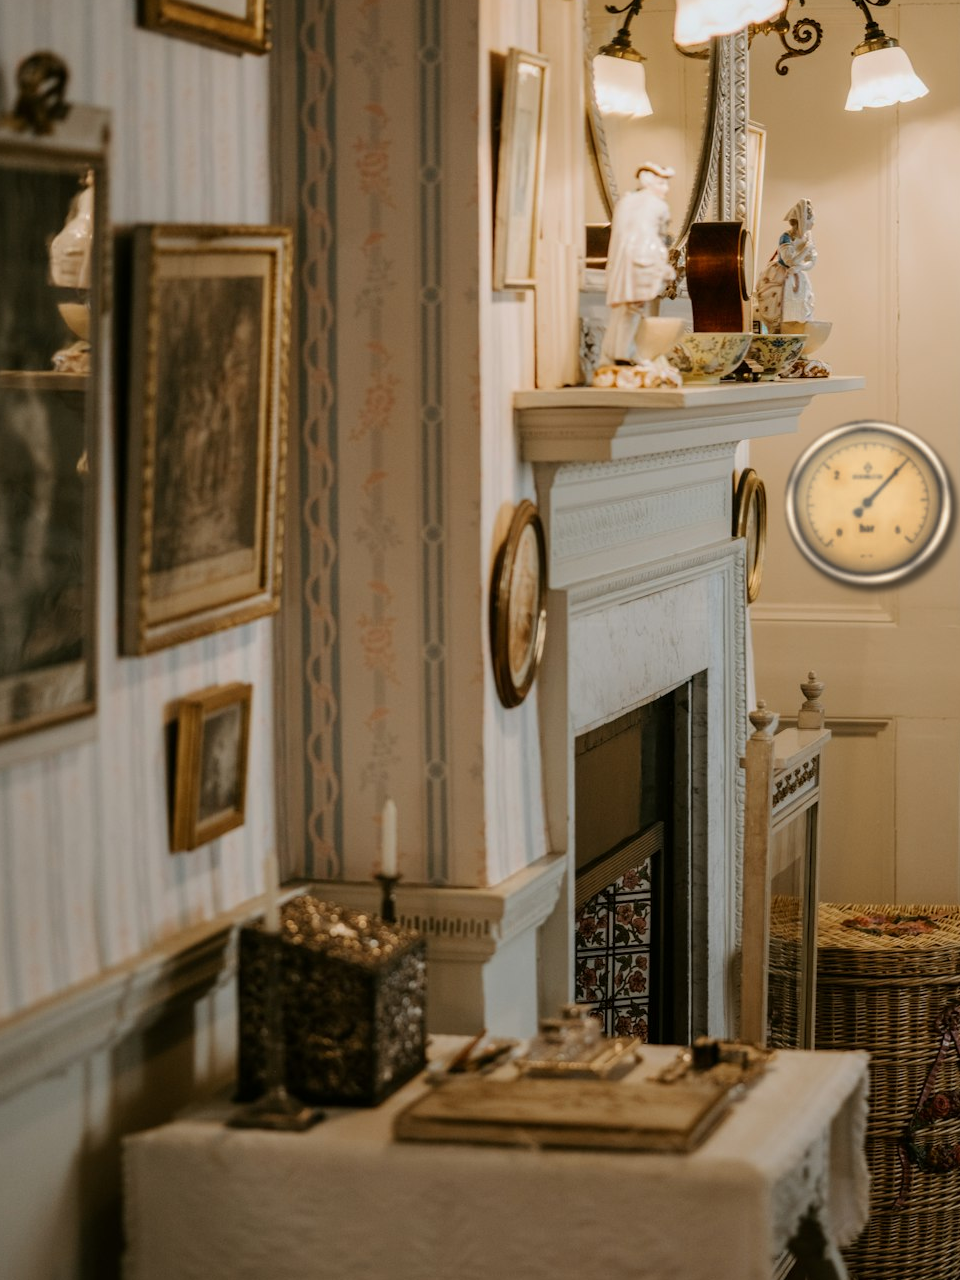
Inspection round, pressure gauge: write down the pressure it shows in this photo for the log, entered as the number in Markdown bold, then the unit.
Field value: **4** bar
